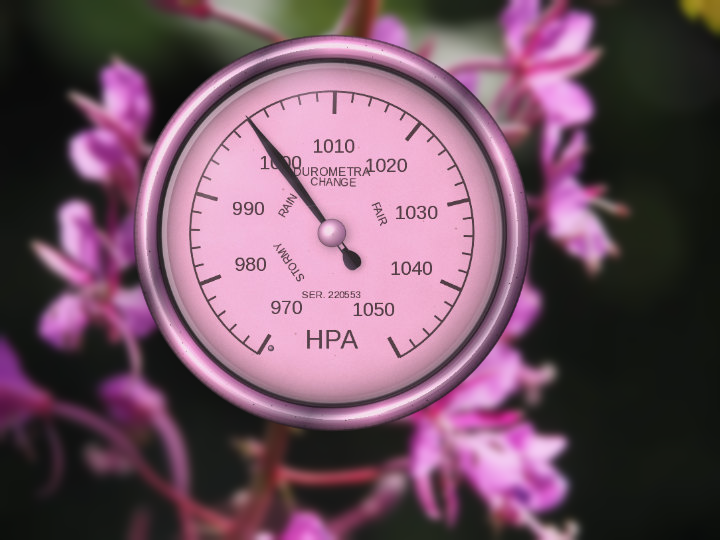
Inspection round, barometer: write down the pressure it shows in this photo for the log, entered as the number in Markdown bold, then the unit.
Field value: **1000** hPa
